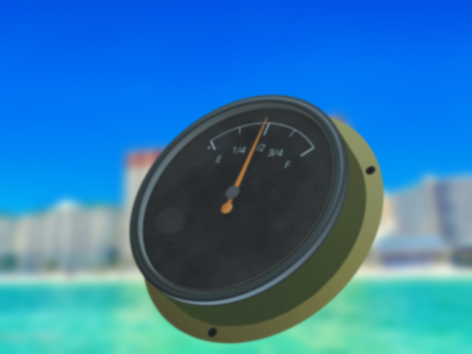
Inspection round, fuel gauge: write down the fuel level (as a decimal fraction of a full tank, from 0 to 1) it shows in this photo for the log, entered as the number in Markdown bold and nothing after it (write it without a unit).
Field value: **0.5**
